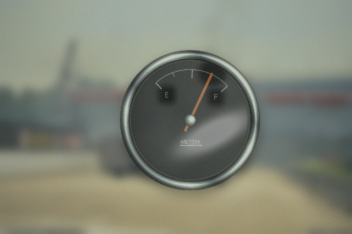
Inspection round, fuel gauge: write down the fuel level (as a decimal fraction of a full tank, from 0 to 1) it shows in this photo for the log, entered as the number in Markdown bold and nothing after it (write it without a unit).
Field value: **0.75**
